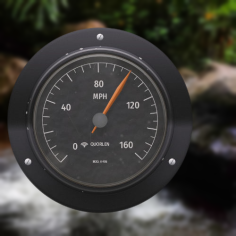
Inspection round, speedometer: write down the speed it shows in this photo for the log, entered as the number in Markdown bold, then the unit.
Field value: **100** mph
